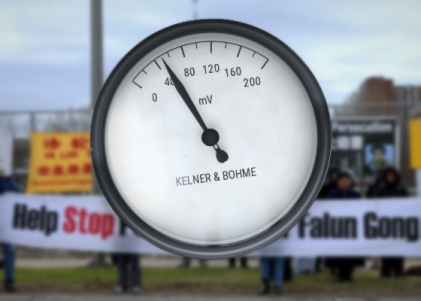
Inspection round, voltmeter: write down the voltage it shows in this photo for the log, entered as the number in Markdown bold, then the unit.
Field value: **50** mV
